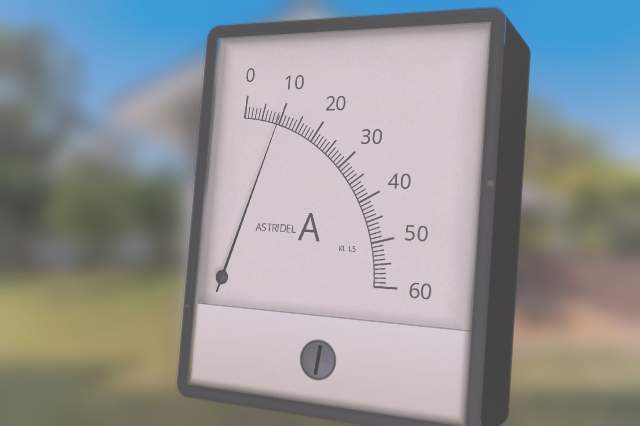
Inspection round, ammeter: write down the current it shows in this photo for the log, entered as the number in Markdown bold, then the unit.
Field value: **10** A
